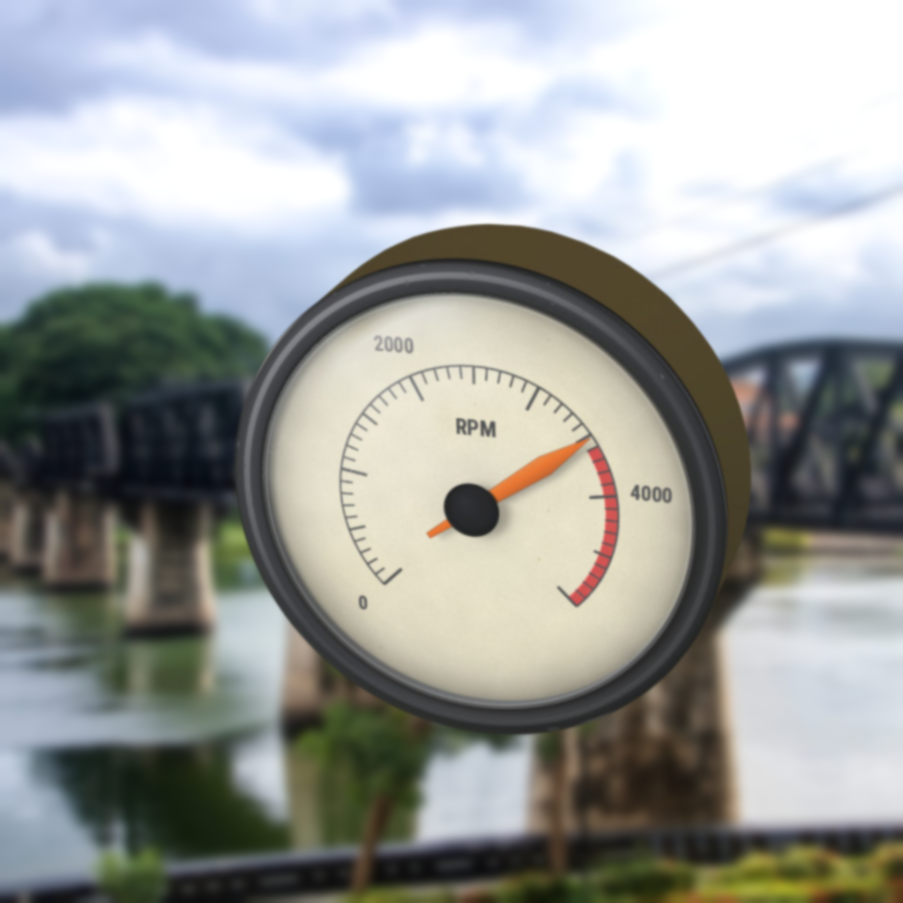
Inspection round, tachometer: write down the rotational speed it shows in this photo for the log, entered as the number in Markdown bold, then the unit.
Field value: **3500** rpm
